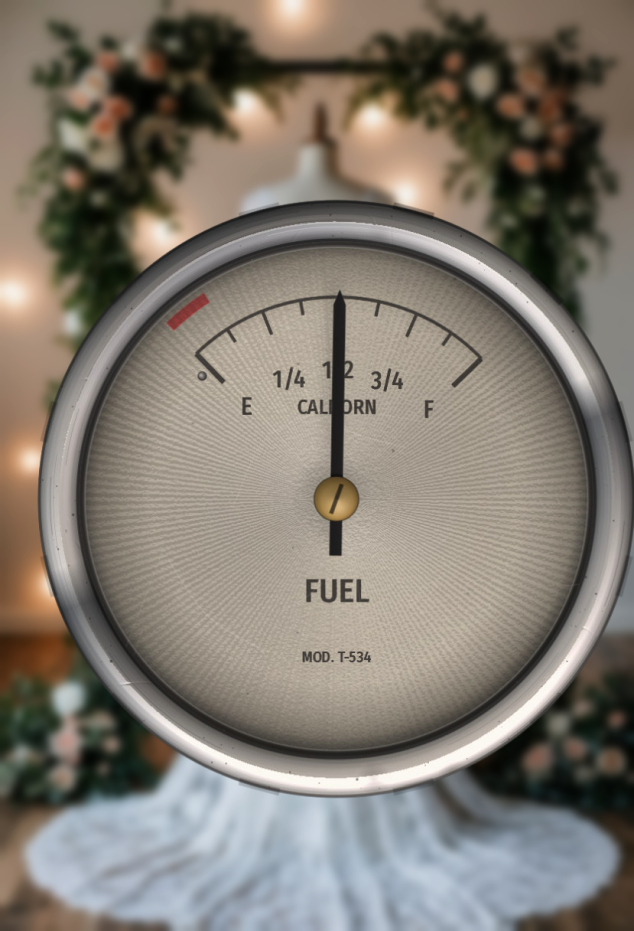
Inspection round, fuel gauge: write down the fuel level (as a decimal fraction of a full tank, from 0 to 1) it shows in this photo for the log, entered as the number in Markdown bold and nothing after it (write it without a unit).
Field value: **0.5**
